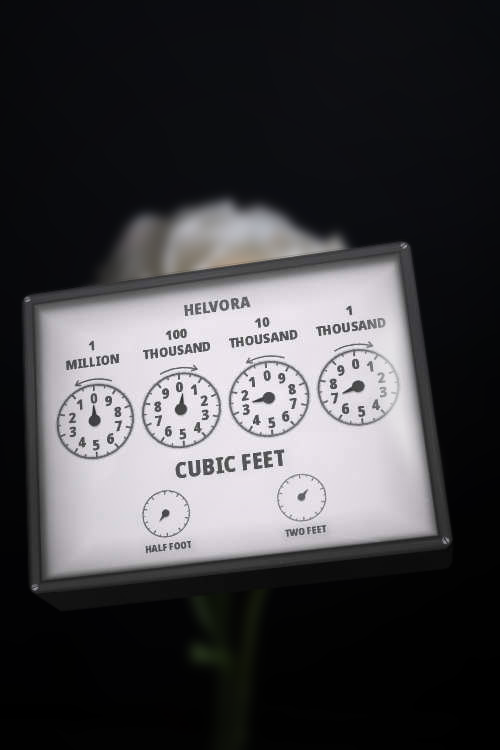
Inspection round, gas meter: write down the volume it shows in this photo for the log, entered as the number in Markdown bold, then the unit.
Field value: **2700** ft³
